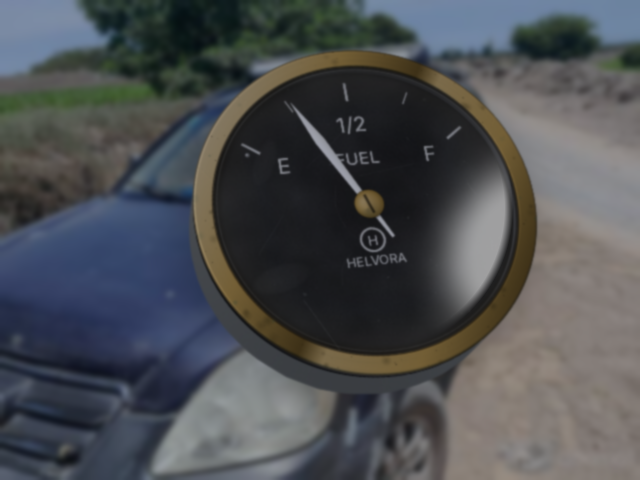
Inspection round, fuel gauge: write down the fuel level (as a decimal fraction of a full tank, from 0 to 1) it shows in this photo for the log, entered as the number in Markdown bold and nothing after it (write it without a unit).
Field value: **0.25**
